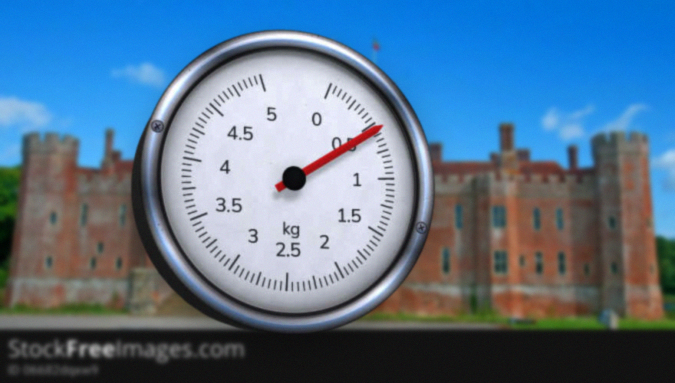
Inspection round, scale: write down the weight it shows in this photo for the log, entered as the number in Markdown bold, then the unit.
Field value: **0.55** kg
